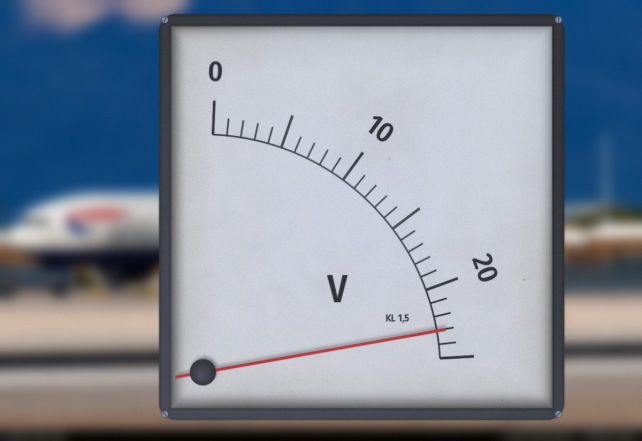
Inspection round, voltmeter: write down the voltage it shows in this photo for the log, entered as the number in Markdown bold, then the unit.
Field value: **23** V
